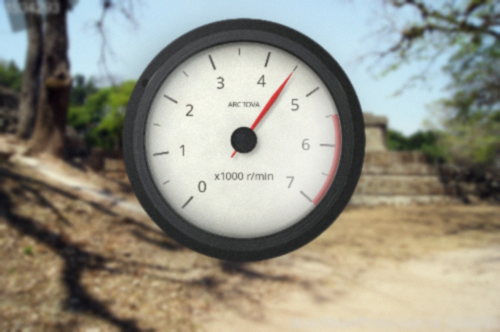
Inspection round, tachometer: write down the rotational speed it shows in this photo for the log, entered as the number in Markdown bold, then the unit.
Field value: **4500** rpm
